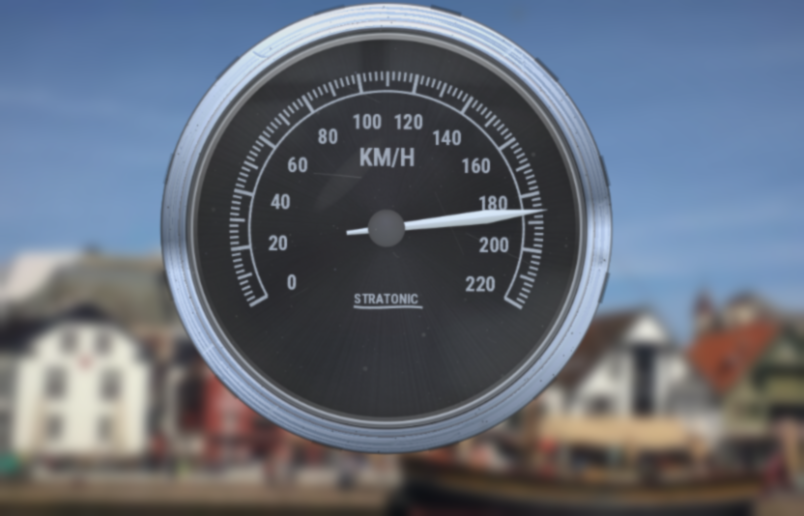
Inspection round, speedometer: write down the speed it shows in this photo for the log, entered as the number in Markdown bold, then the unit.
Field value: **186** km/h
